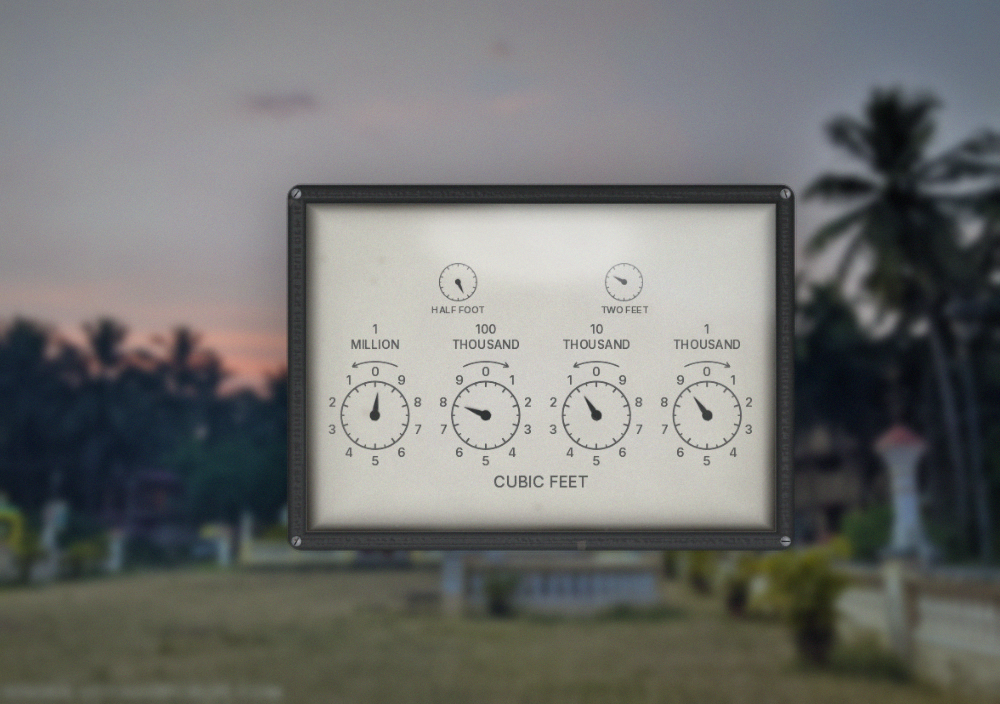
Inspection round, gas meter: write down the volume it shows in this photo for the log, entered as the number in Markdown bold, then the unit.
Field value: **980900** ft³
